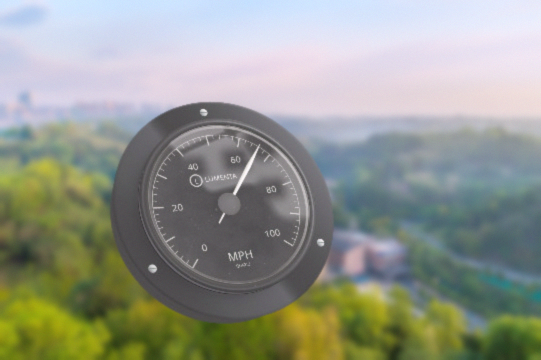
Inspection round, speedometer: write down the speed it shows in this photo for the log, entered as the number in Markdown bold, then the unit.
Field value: **66** mph
